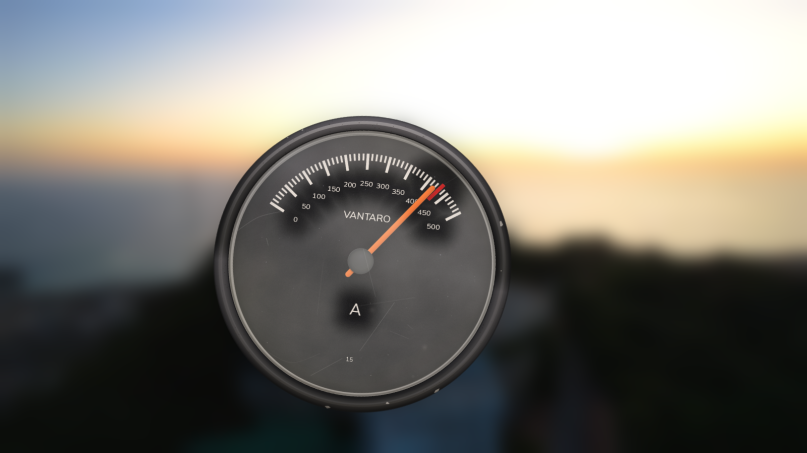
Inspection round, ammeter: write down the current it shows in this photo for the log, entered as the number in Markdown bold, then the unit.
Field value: **420** A
